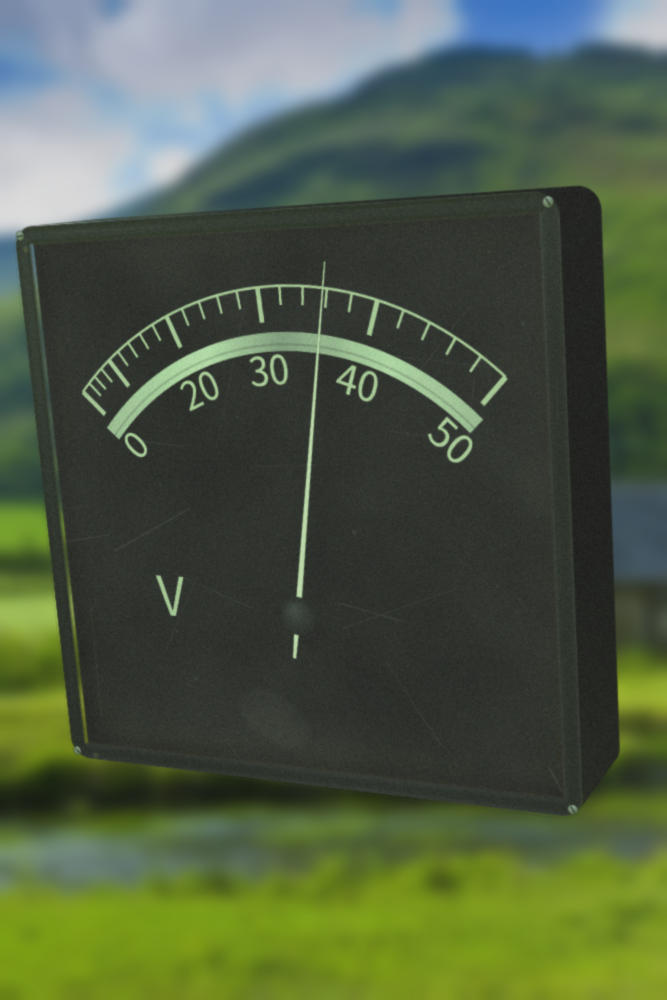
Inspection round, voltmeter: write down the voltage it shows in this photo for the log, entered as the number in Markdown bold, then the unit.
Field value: **36** V
